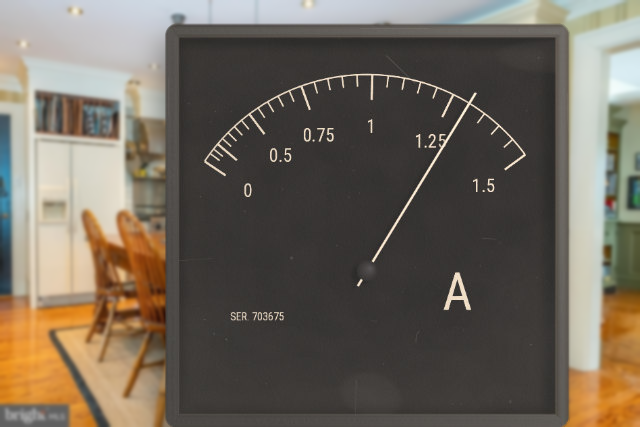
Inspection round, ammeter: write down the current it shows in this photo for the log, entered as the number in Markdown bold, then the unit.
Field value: **1.3** A
